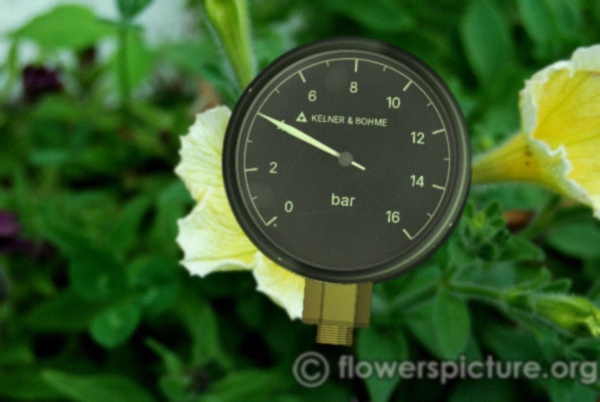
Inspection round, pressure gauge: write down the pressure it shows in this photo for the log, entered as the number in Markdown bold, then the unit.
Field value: **4** bar
